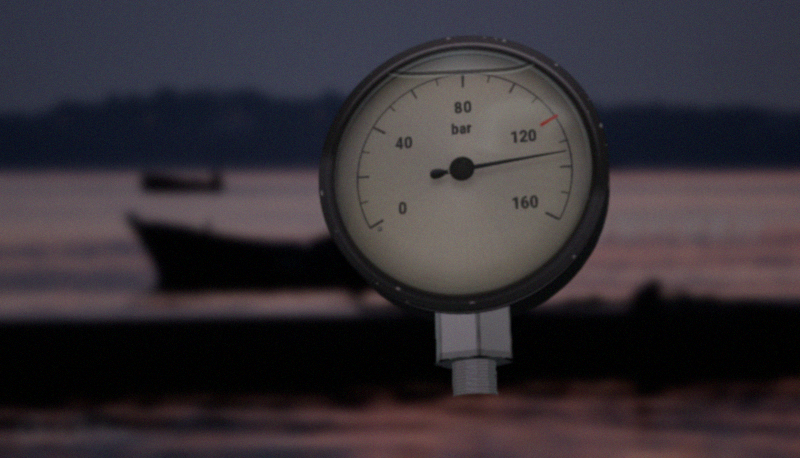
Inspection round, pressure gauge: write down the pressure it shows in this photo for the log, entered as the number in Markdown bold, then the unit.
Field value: **135** bar
